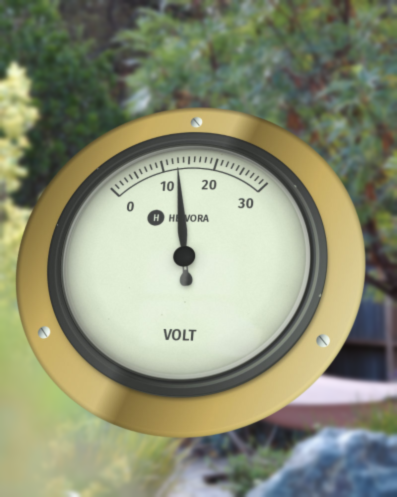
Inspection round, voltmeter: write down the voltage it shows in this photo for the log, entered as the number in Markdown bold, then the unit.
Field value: **13** V
